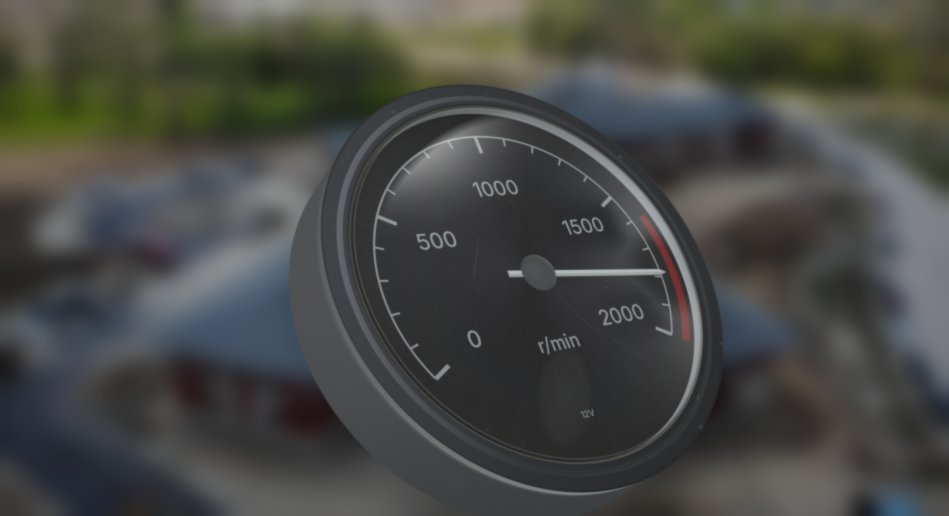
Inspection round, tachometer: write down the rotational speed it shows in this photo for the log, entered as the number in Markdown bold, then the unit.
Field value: **1800** rpm
